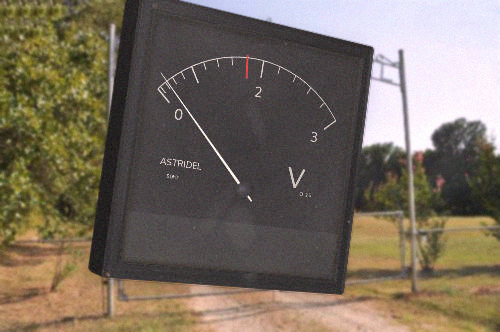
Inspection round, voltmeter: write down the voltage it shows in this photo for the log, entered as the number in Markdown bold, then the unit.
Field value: **0.4** V
